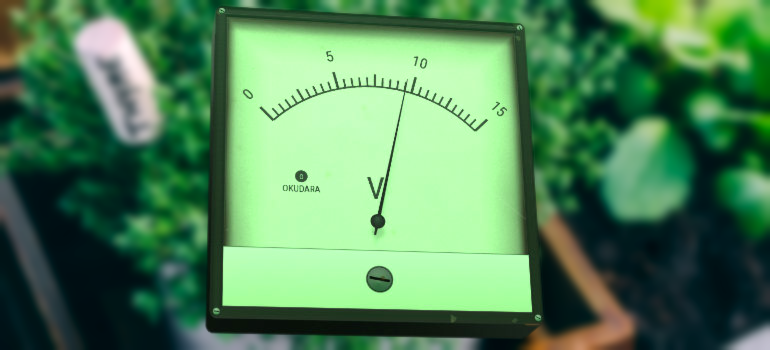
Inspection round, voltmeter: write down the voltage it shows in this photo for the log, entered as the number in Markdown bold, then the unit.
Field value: **9.5** V
